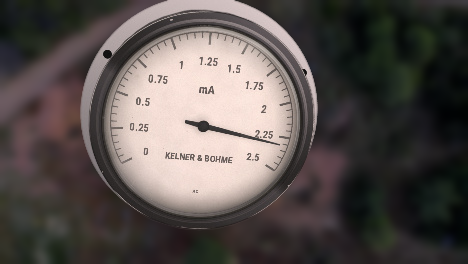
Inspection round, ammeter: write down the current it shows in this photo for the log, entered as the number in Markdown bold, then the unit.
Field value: **2.3** mA
